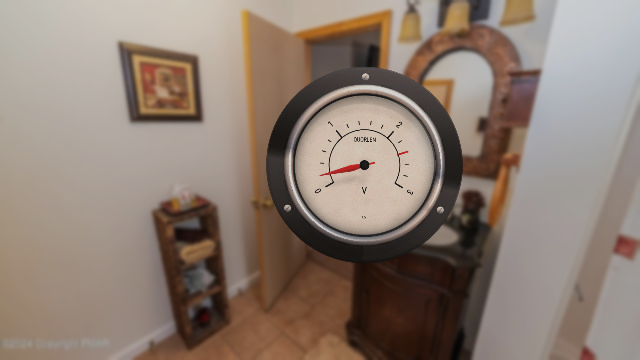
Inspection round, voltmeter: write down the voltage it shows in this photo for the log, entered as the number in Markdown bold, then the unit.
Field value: **0.2** V
